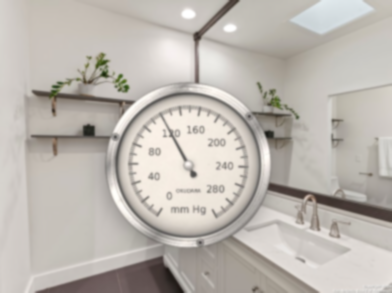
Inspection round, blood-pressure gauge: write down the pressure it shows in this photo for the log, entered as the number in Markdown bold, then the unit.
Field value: **120** mmHg
